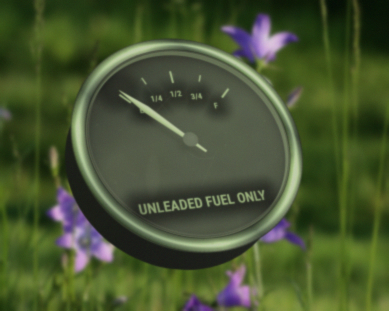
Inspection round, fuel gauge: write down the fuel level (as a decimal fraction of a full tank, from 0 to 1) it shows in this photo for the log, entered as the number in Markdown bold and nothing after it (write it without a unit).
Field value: **0**
